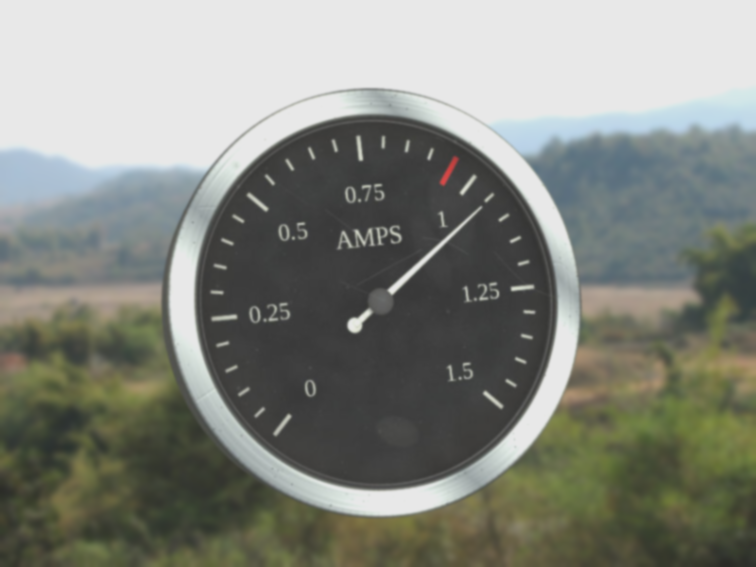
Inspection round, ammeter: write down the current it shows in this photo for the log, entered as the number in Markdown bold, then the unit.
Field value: **1.05** A
